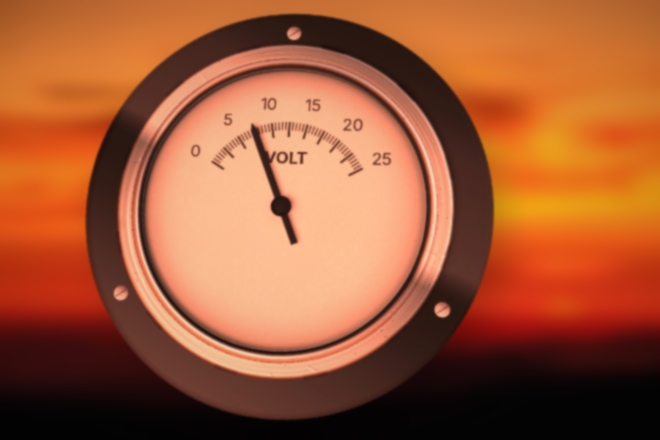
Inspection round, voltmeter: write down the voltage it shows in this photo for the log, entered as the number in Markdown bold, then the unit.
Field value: **7.5** V
